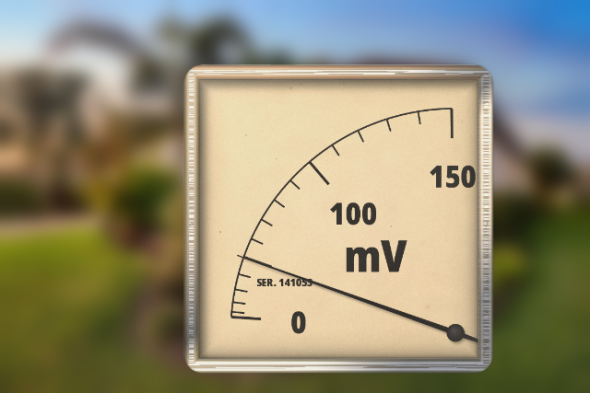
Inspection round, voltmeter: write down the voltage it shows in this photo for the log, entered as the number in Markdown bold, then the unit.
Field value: **50** mV
